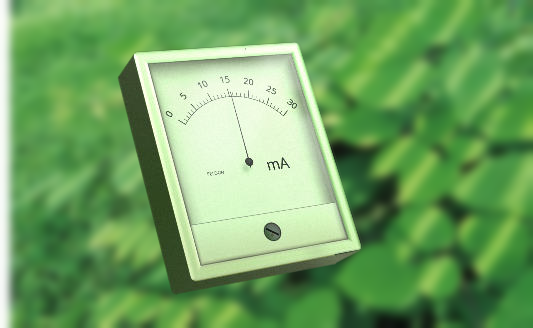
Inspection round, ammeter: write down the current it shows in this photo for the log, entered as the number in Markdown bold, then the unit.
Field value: **15** mA
